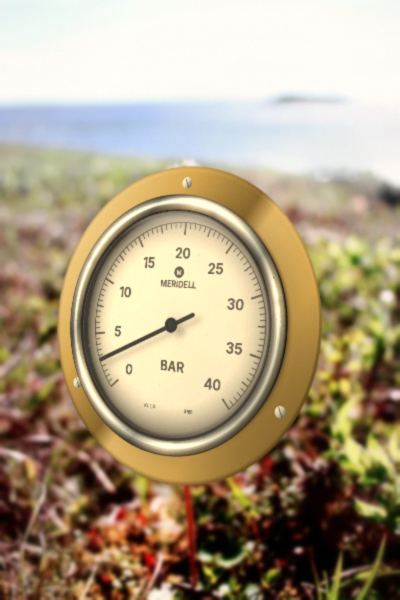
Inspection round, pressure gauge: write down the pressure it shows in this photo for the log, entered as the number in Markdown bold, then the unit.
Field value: **2.5** bar
